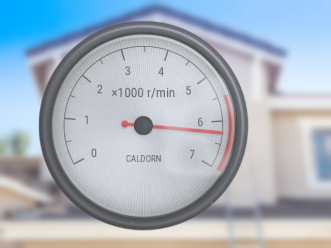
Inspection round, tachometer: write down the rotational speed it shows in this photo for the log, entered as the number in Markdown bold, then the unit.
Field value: **6250** rpm
